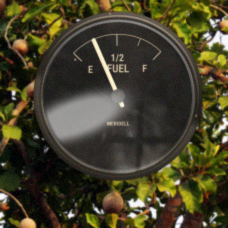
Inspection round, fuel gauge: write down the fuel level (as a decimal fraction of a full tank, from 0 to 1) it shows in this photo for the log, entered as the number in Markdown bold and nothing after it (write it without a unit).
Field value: **0.25**
